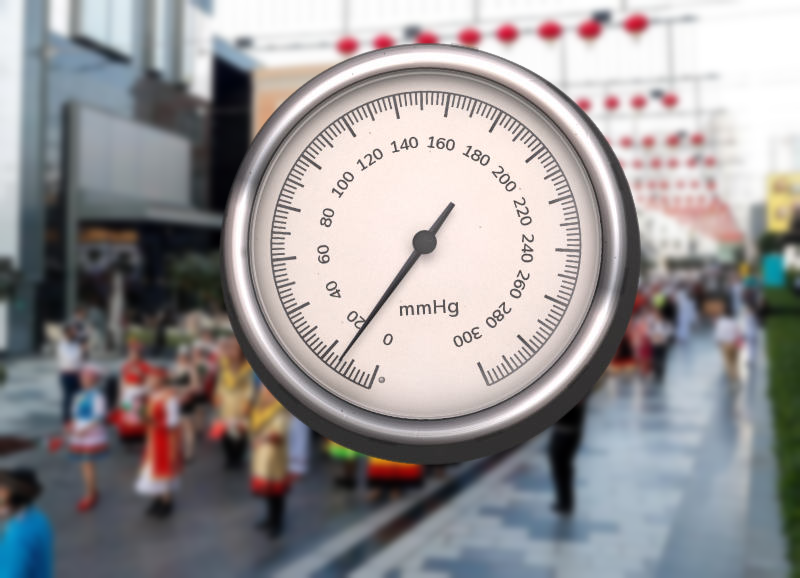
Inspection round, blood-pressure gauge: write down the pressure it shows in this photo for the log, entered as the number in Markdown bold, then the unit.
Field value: **14** mmHg
